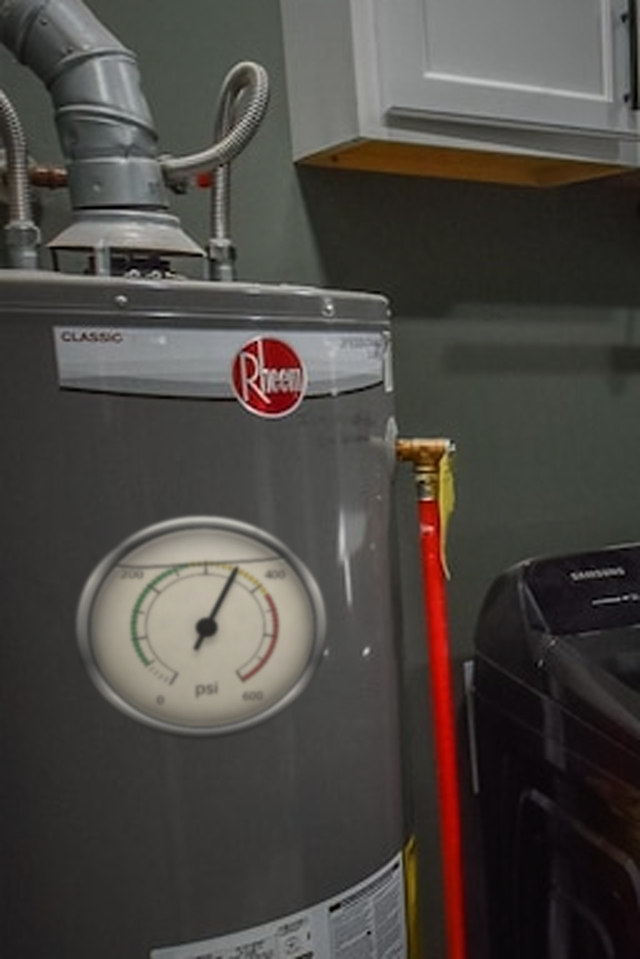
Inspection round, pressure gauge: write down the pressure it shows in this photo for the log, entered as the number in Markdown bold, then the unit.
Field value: **350** psi
